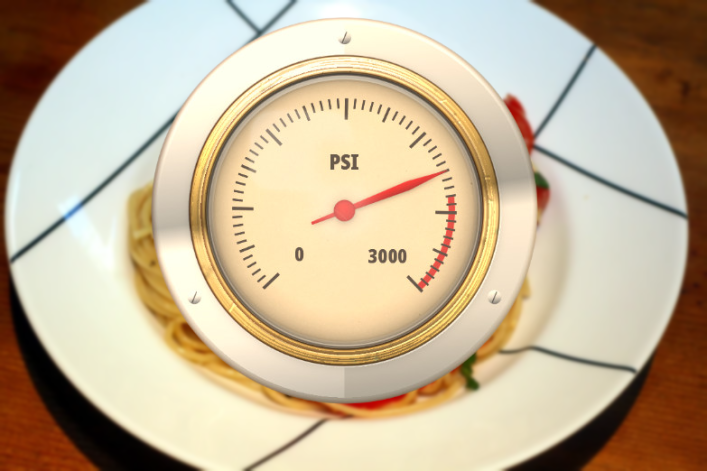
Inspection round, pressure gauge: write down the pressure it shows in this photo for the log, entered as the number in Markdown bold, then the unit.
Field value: **2250** psi
